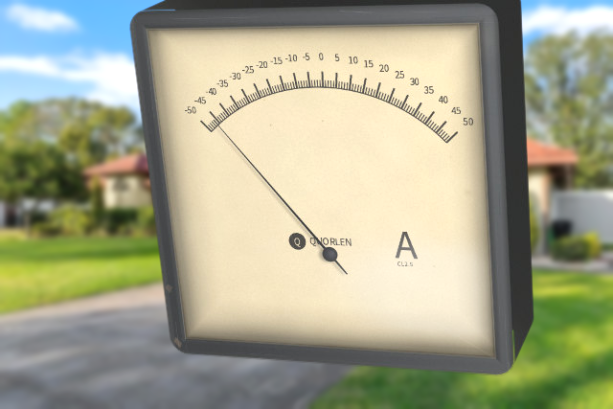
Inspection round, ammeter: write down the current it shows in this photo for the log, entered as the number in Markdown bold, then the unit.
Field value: **-45** A
